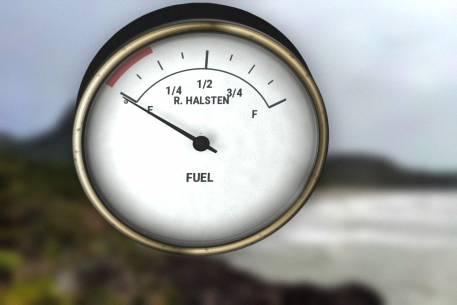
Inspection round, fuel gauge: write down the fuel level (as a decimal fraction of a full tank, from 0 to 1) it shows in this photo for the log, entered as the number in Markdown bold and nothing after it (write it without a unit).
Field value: **0**
